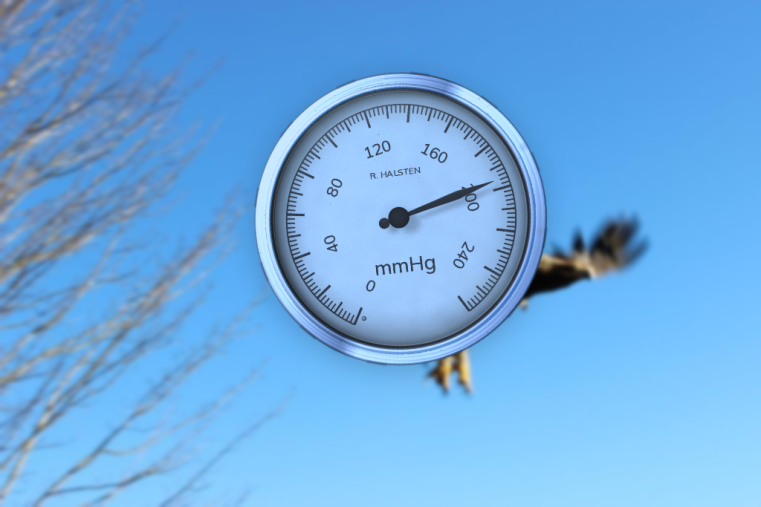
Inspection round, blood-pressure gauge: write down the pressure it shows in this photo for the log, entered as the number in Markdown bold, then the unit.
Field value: **196** mmHg
